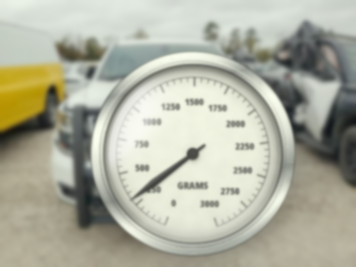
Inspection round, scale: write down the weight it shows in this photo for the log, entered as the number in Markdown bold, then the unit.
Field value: **300** g
